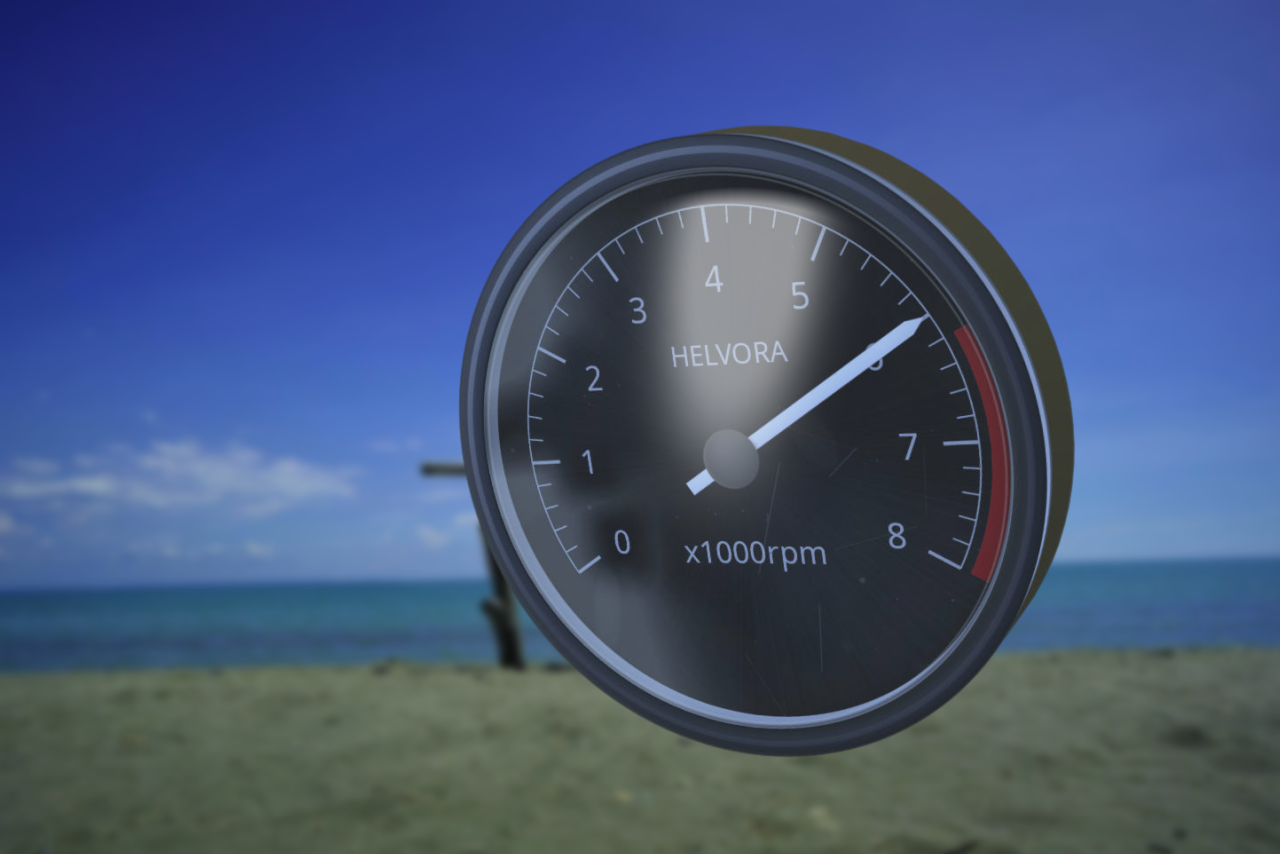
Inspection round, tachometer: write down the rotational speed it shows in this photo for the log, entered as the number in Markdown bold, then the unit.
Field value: **6000** rpm
